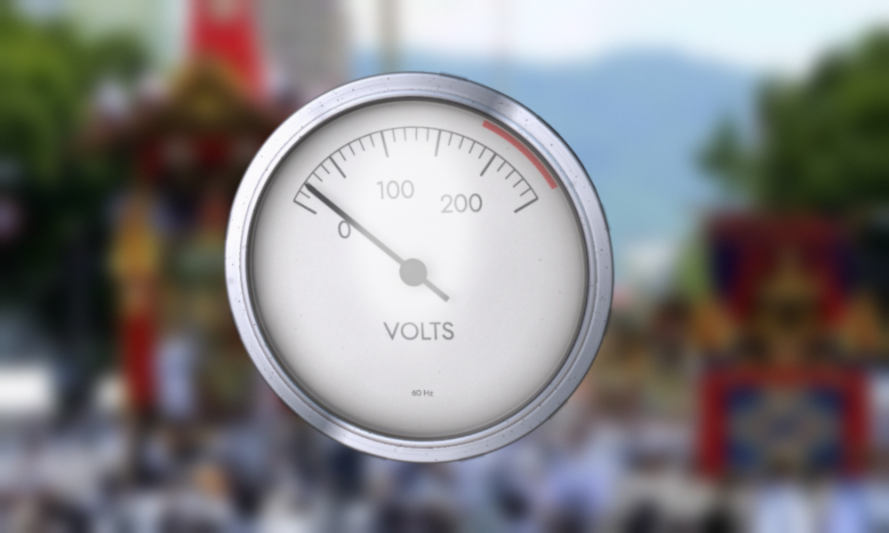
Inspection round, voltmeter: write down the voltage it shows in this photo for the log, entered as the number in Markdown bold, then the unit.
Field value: **20** V
